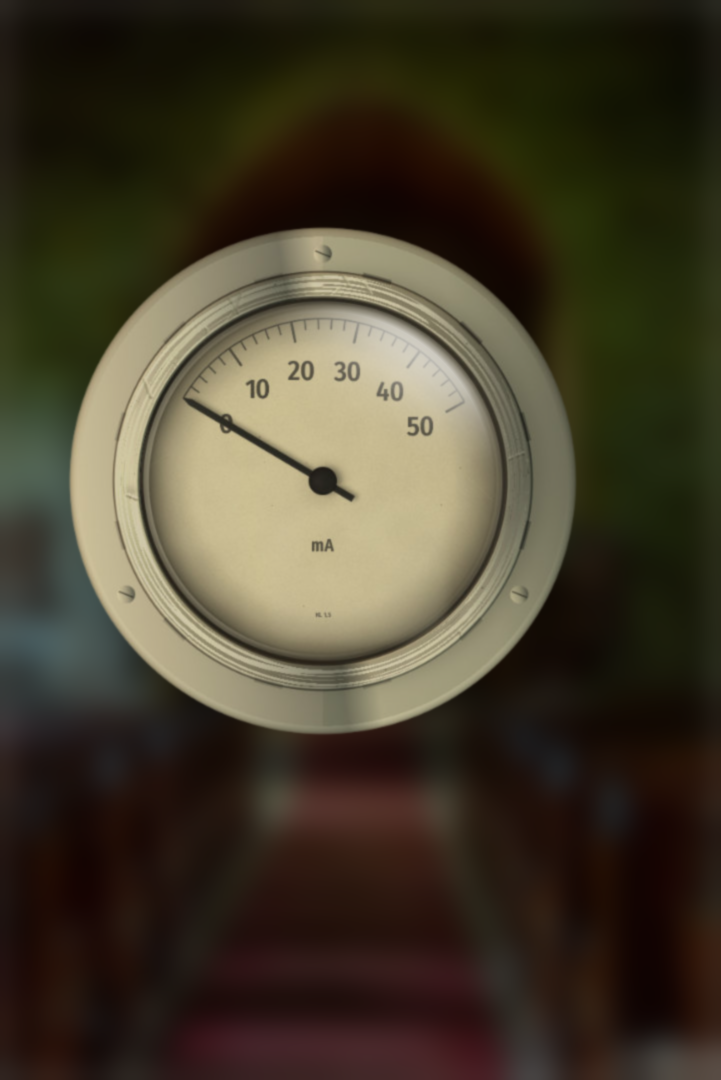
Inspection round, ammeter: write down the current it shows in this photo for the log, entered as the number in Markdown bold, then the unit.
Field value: **0** mA
